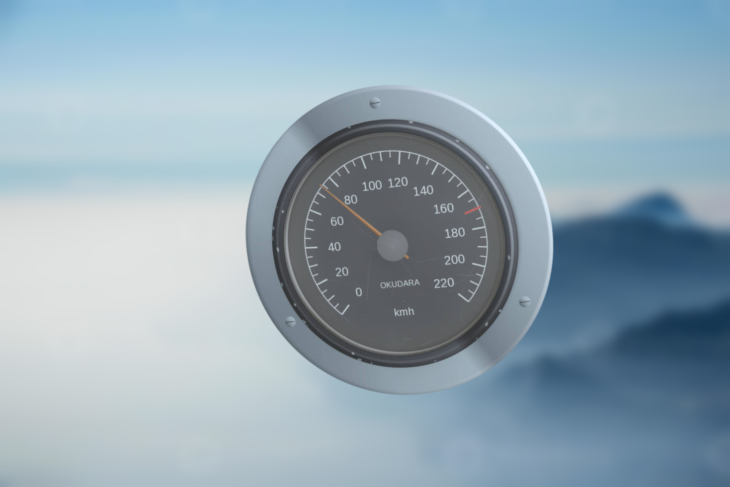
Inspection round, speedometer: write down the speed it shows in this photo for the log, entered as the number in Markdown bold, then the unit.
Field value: **75** km/h
